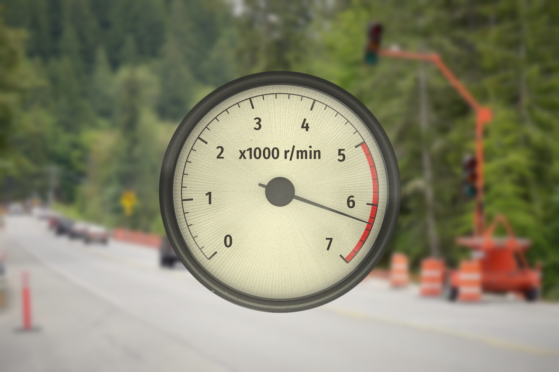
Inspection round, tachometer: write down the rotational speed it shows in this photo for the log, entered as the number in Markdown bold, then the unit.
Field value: **6300** rpm
